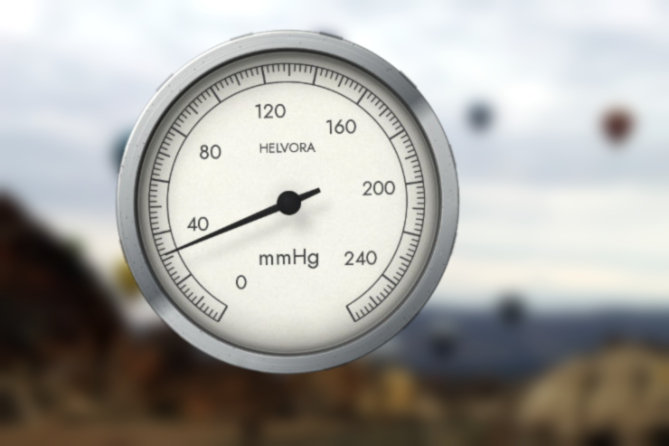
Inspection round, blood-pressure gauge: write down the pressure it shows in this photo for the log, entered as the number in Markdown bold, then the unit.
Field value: **32** mmHg
